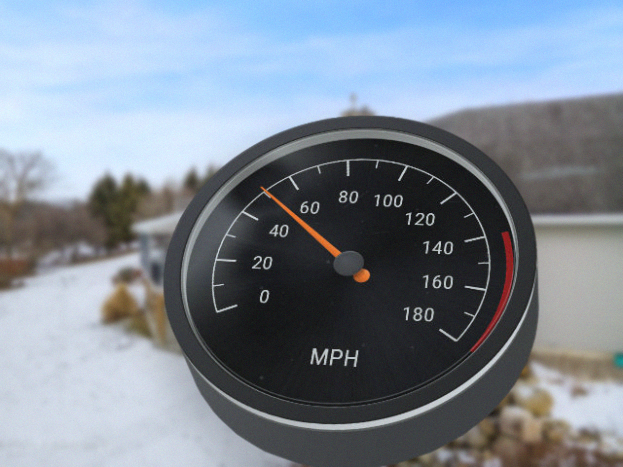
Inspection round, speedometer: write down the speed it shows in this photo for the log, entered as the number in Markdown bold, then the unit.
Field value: **50** mph
